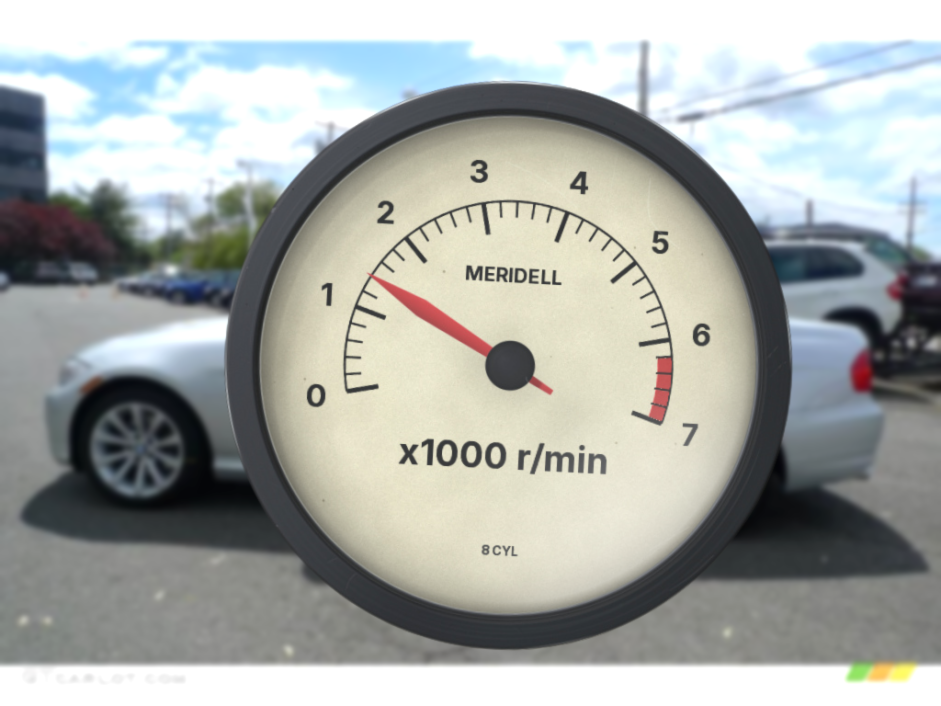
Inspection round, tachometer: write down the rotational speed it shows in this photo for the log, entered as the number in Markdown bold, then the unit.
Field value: **1400** rpm
